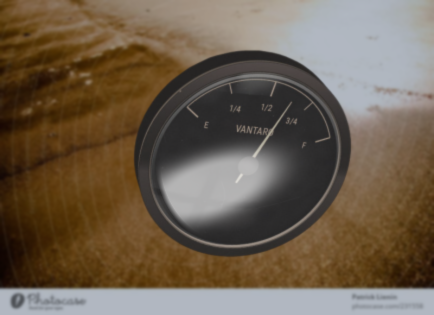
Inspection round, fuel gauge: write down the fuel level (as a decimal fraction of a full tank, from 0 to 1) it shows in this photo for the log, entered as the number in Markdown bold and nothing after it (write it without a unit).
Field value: **0.625**
